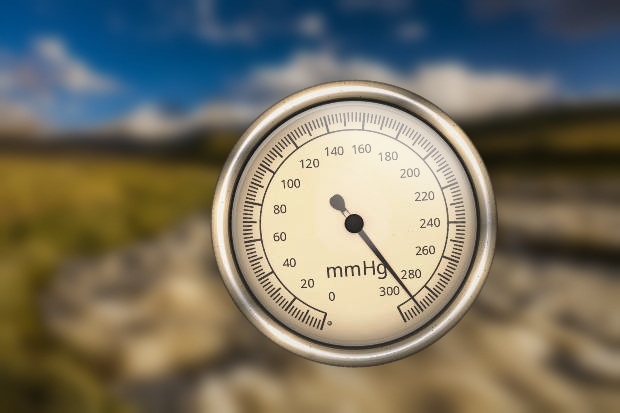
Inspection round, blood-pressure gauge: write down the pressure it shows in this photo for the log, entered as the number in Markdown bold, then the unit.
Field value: **290** mmHg
